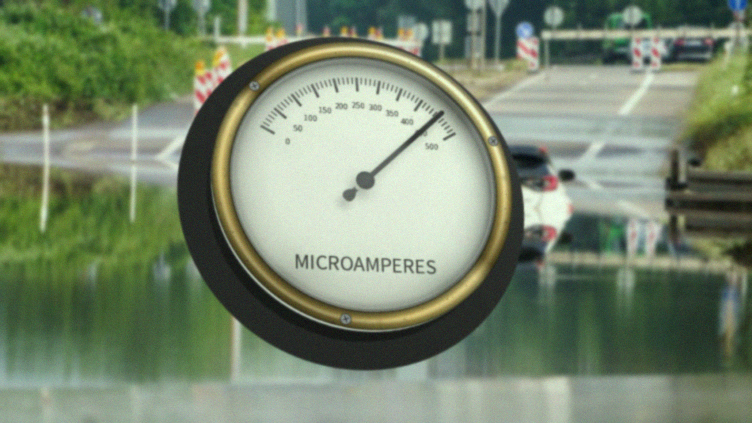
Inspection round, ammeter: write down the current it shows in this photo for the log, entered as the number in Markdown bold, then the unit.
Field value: **450** µA
